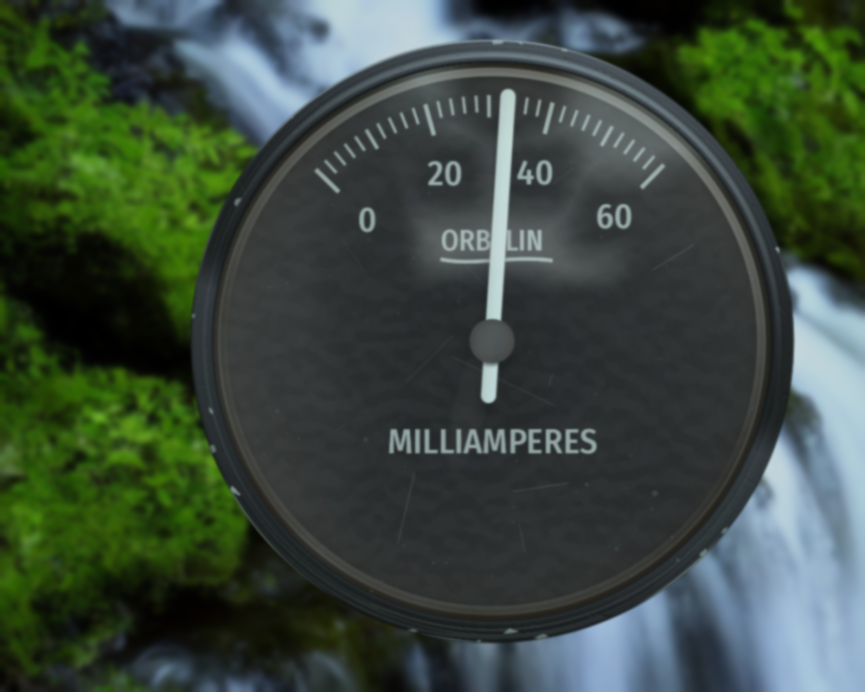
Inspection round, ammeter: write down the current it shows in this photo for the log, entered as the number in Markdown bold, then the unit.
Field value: **33** mA
